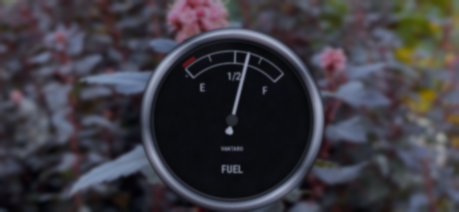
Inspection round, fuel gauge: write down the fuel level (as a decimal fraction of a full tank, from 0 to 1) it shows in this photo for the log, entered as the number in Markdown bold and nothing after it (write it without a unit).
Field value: **0.625**
